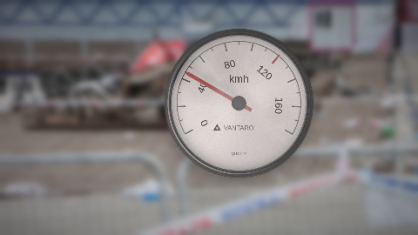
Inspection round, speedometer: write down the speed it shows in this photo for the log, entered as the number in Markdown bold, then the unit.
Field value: **45** km/h
